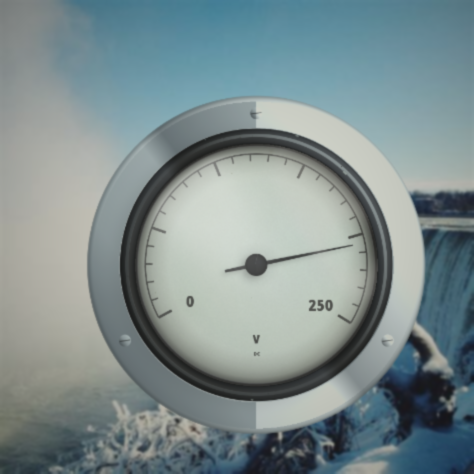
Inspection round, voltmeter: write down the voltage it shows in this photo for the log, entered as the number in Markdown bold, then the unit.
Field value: **205** V
